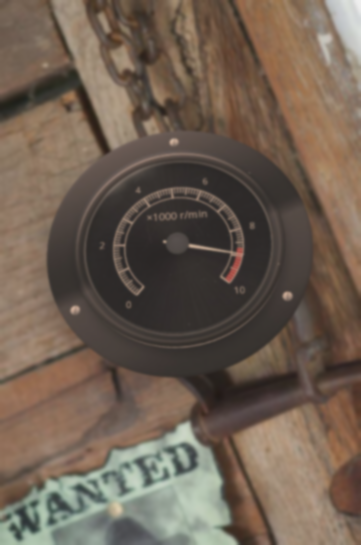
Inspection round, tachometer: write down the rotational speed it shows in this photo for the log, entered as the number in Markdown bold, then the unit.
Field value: **9000** rpm
